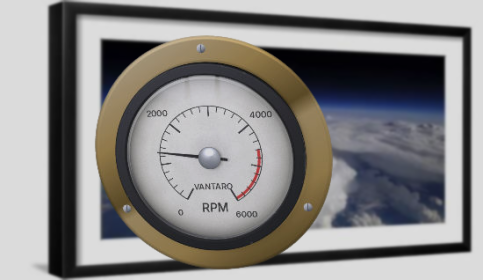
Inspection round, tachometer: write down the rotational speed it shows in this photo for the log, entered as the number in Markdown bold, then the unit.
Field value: **1300** rpm
